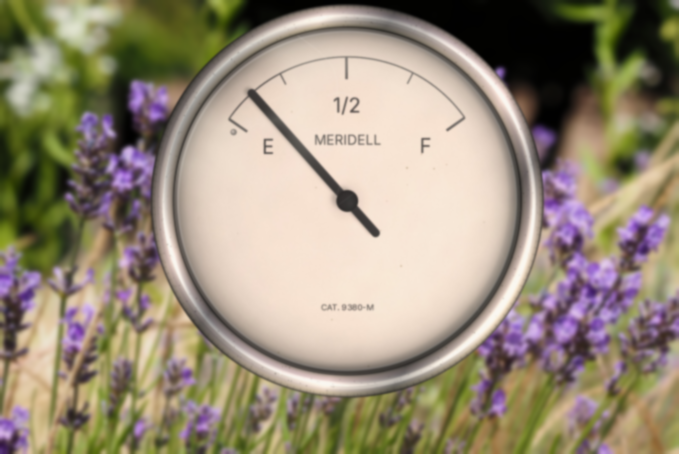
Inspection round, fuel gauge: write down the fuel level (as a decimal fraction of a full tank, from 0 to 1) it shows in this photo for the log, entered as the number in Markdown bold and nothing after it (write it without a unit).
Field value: **0.125**
